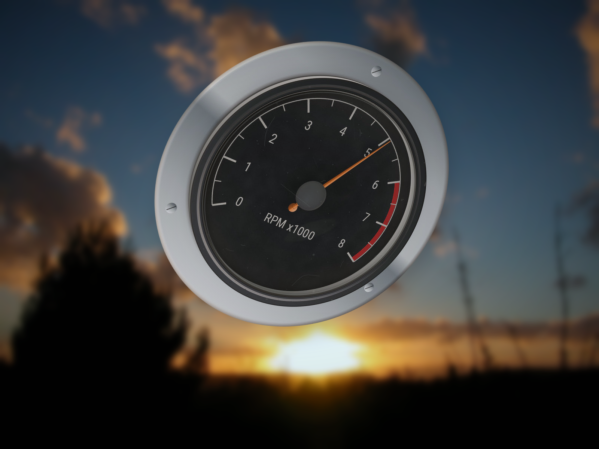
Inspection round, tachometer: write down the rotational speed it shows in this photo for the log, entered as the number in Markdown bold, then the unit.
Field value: **5000** rpm
